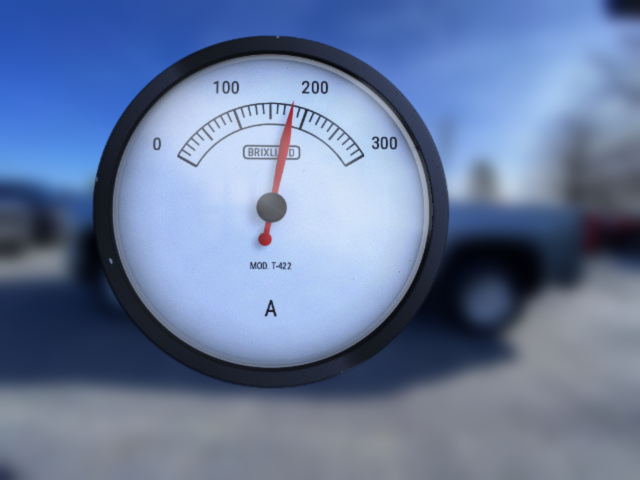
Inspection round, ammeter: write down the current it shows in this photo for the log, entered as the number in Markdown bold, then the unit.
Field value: **180** A
